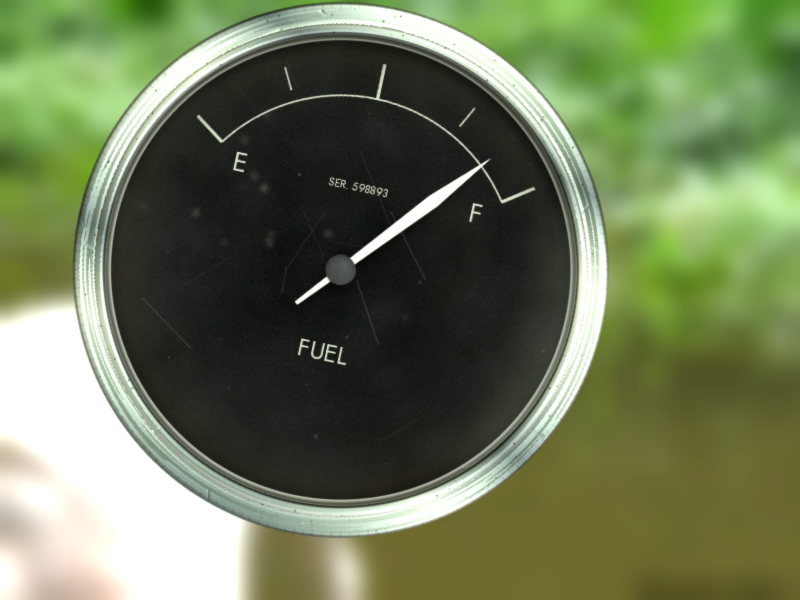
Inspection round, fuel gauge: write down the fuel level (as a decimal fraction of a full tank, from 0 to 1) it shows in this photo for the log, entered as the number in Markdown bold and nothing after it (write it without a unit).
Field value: **0.875**
